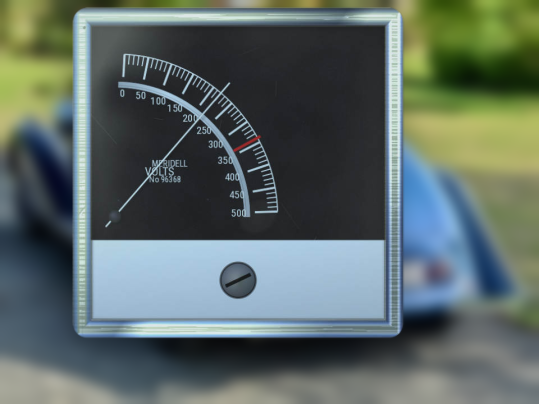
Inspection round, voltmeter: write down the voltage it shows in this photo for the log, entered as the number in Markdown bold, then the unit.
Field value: **220** V
